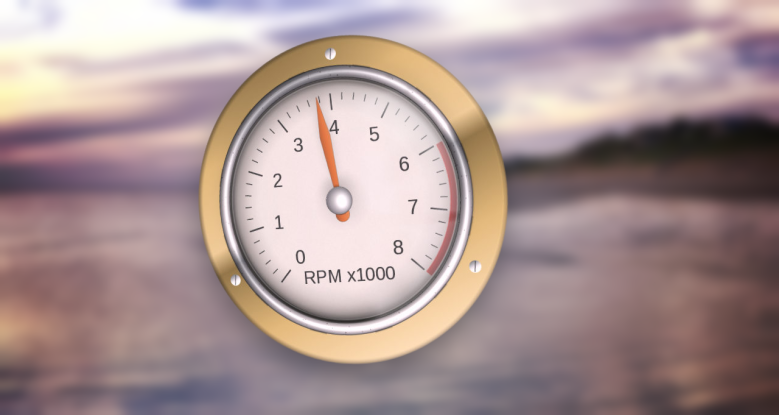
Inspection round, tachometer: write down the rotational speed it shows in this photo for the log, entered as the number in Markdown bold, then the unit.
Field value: **3800** rpm
